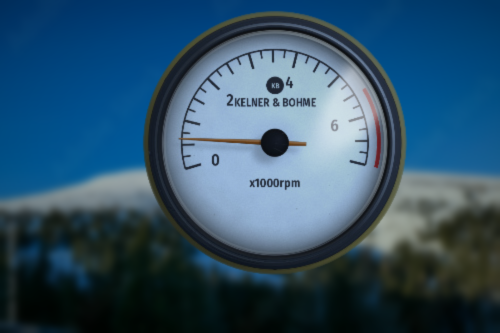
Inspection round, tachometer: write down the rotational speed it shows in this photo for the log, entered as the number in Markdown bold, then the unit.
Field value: **625** rpm
